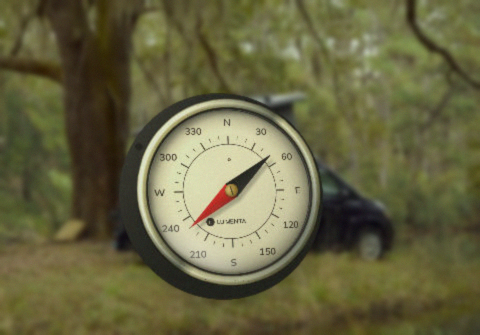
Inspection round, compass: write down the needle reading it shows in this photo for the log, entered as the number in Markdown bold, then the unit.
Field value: **230** °
